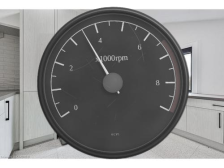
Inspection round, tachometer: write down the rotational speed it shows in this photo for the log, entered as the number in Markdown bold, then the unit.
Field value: **3500** rpm
